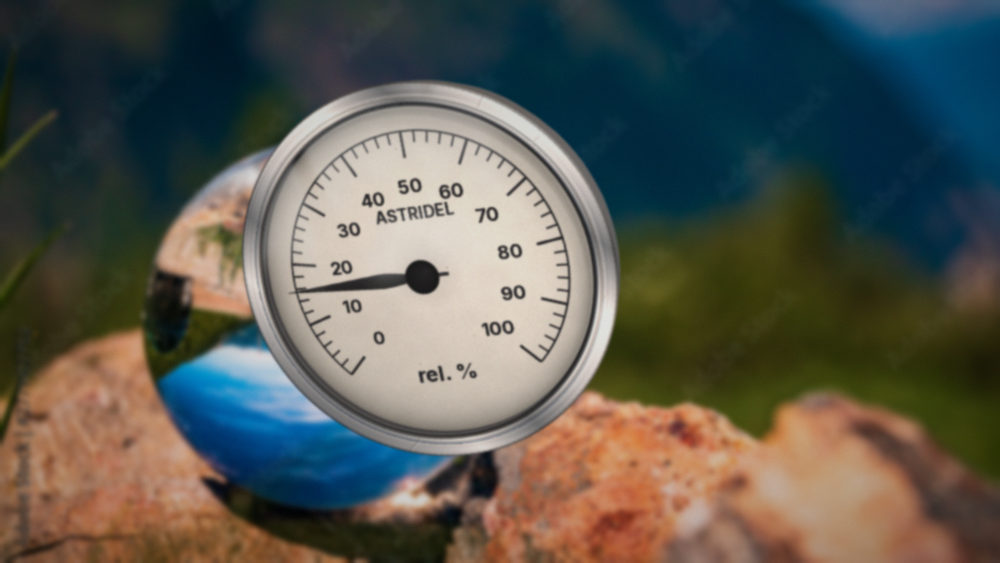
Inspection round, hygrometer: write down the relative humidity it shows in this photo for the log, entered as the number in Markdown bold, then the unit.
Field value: **16** %
